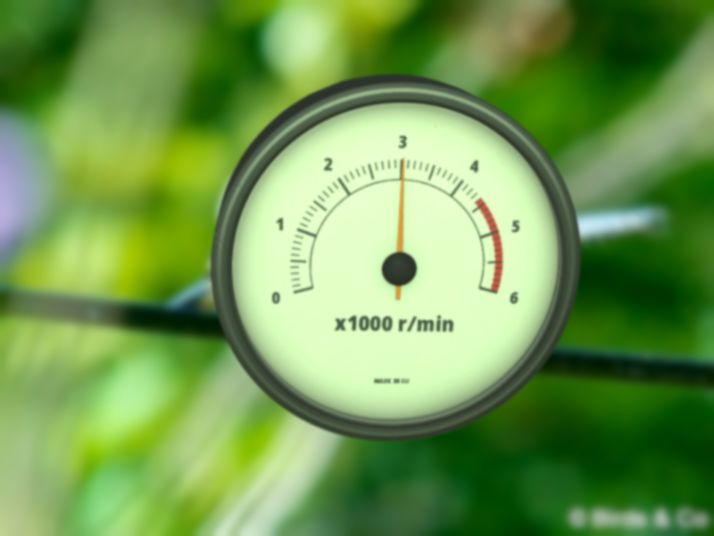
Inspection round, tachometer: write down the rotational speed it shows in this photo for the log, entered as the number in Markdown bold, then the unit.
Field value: **3000** rpm
